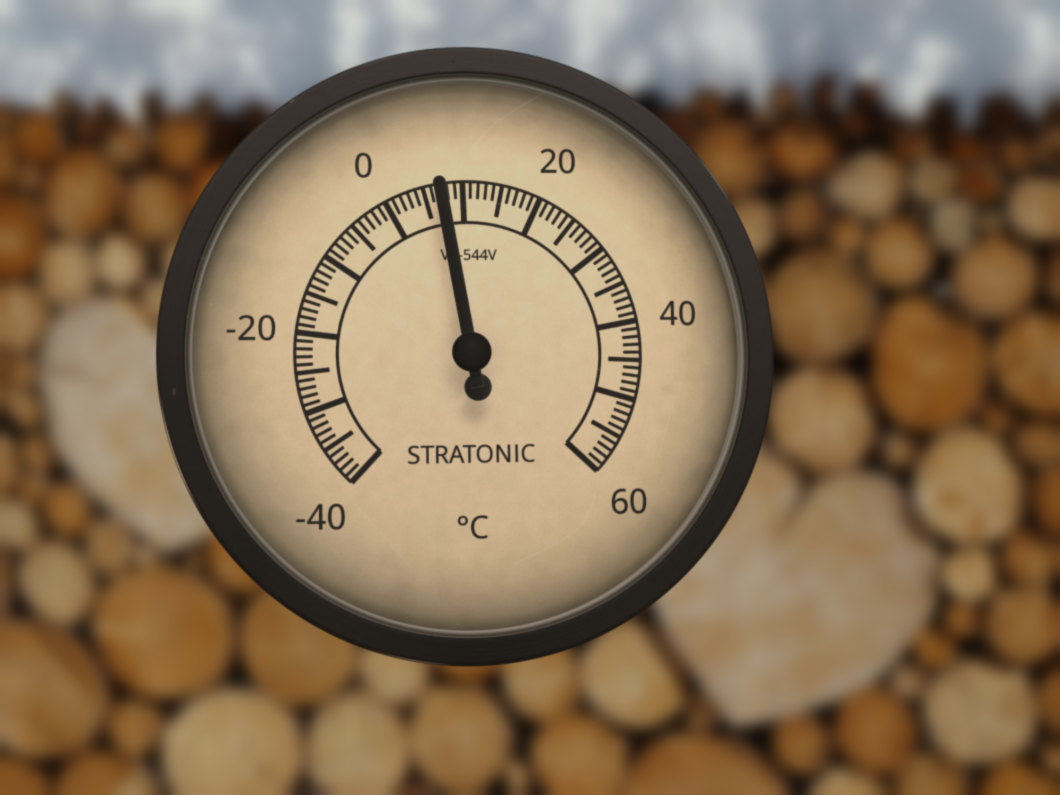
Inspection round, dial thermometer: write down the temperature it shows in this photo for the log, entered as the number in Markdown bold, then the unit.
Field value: **7** °C
